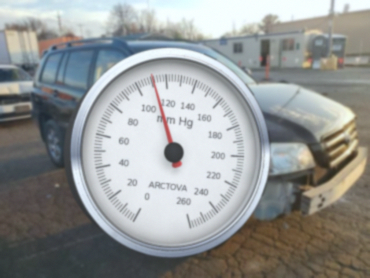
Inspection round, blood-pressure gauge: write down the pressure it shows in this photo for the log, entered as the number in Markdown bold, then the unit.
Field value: **110** mmHg
